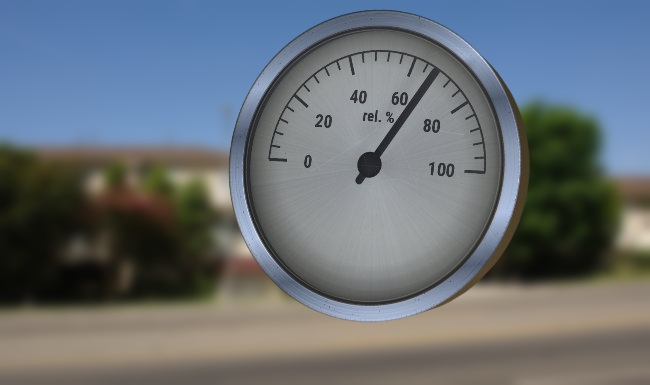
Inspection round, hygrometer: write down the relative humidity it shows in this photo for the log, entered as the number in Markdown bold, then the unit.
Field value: **68** %
